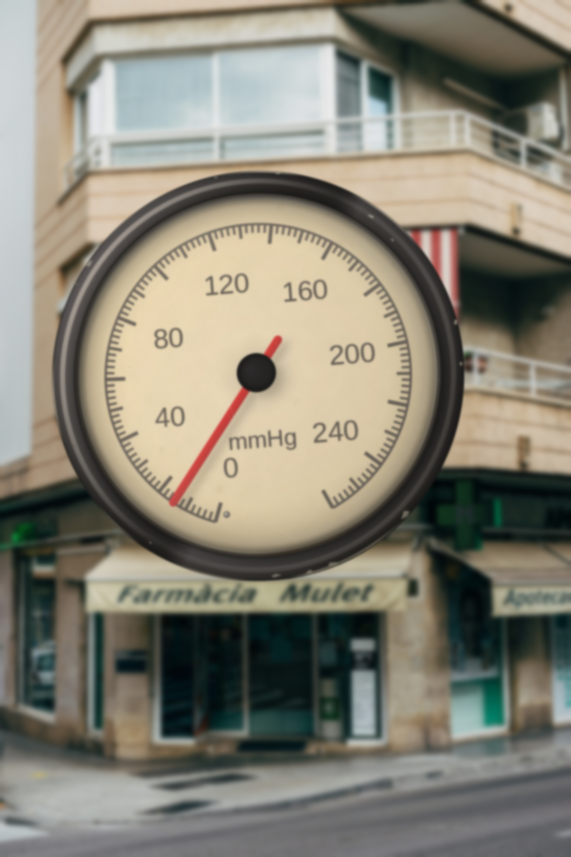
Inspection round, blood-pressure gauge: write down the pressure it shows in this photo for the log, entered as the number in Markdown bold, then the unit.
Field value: **14** mmHg
